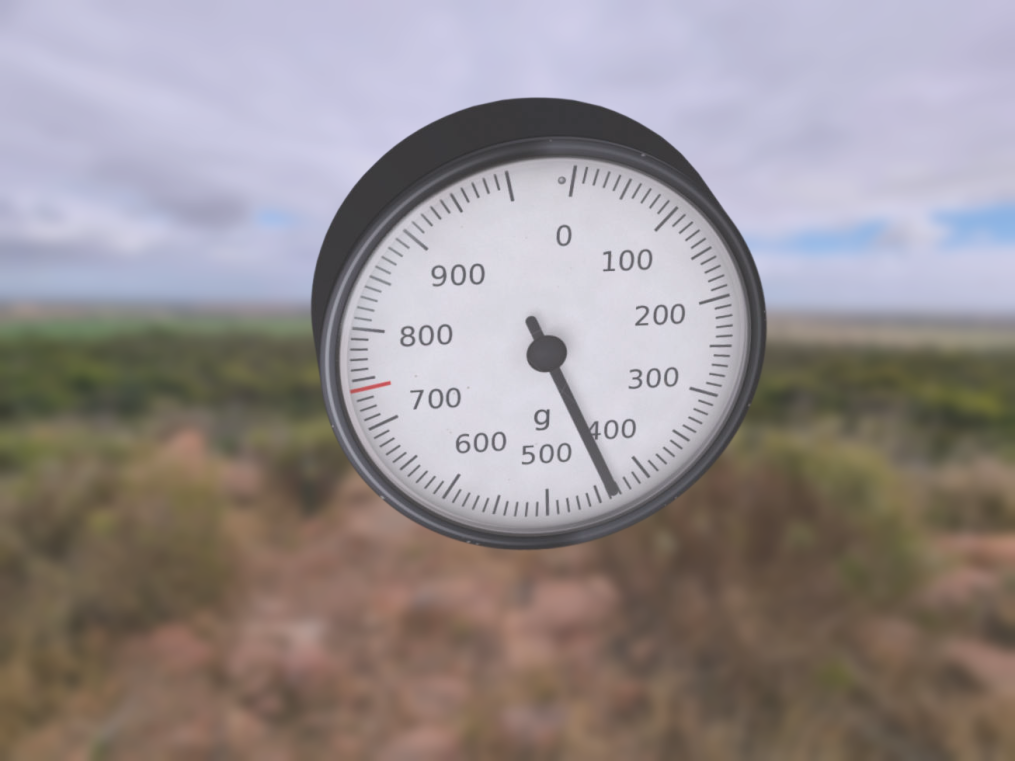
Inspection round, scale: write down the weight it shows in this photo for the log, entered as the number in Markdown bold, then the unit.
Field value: **435** g
